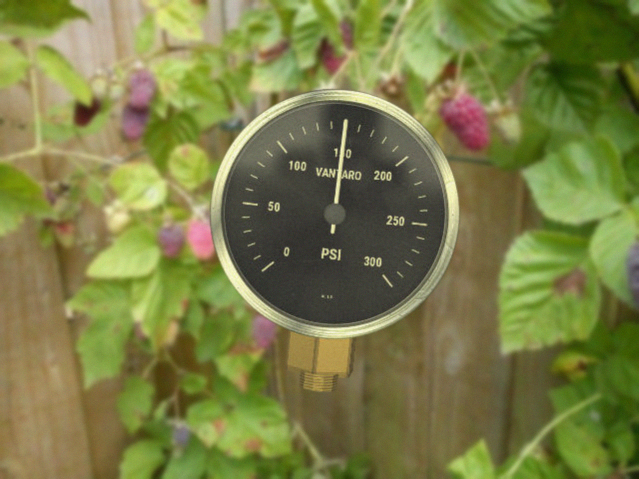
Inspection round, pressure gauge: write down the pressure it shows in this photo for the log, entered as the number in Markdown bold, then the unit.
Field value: **150** psi
